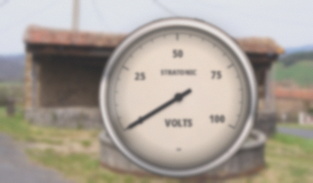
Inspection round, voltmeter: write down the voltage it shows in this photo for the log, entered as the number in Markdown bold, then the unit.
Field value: **0** V
